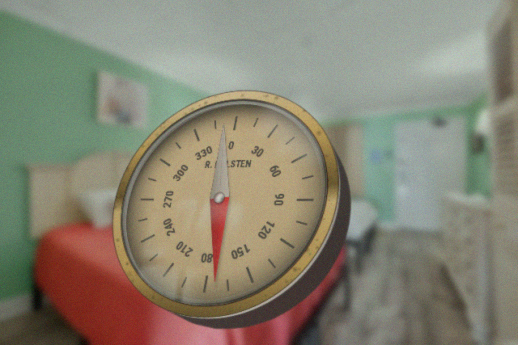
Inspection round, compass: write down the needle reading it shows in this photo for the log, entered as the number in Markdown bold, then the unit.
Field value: **172.5** °
